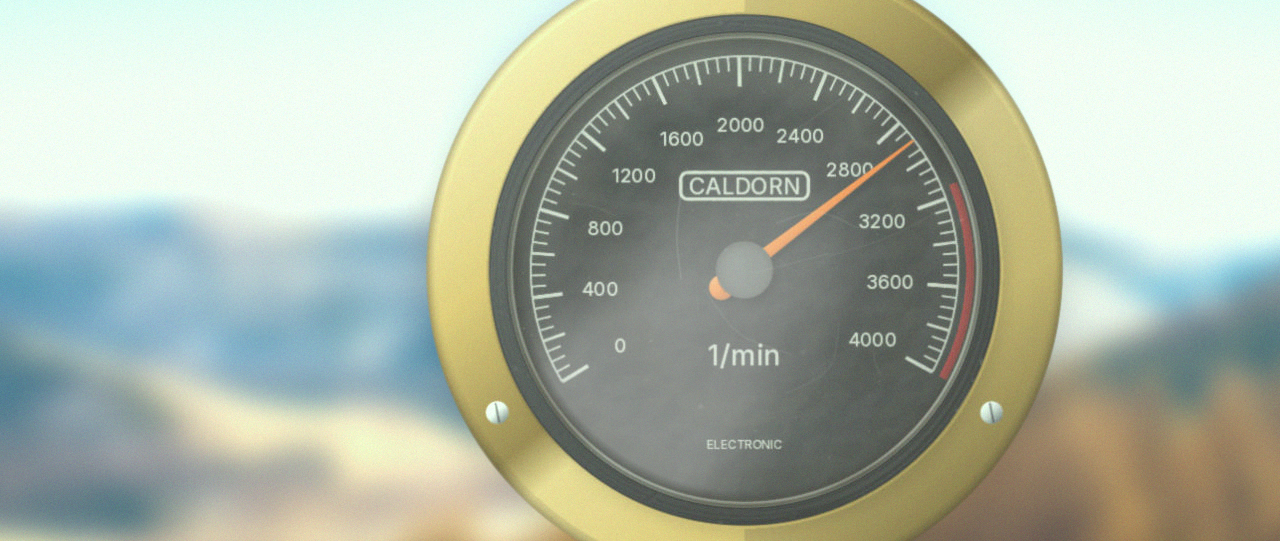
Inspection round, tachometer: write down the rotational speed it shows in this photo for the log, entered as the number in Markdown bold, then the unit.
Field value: **2900** rpm
